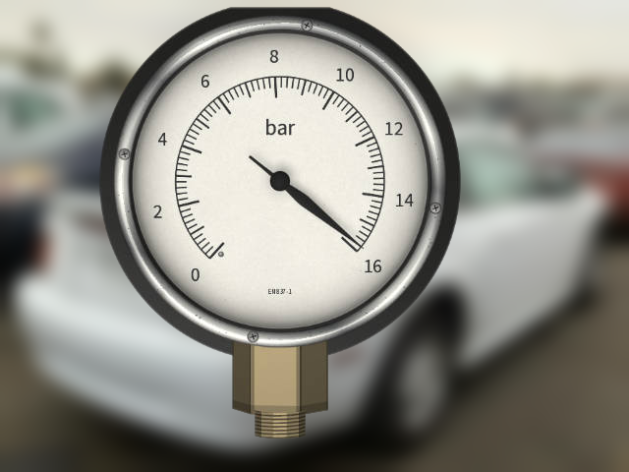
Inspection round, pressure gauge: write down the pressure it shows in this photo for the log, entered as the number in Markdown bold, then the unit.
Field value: **15.8** bar
